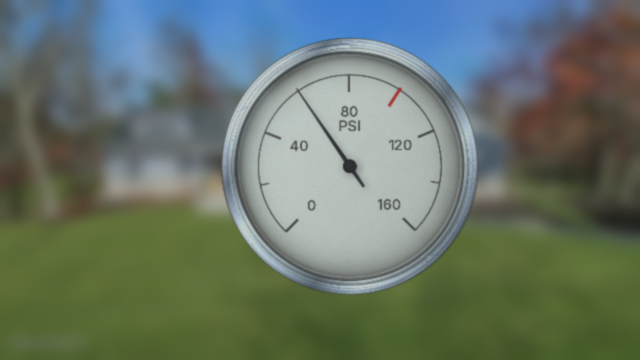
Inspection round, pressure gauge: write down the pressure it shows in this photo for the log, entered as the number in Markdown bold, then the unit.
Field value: **60** psi
